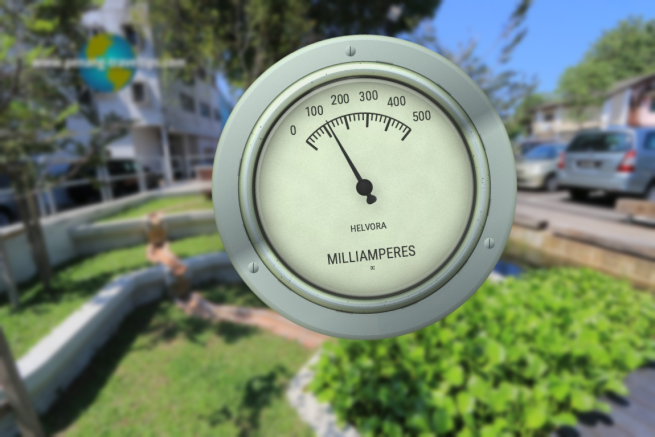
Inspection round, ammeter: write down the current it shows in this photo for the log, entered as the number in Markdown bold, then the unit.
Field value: **120** mA
